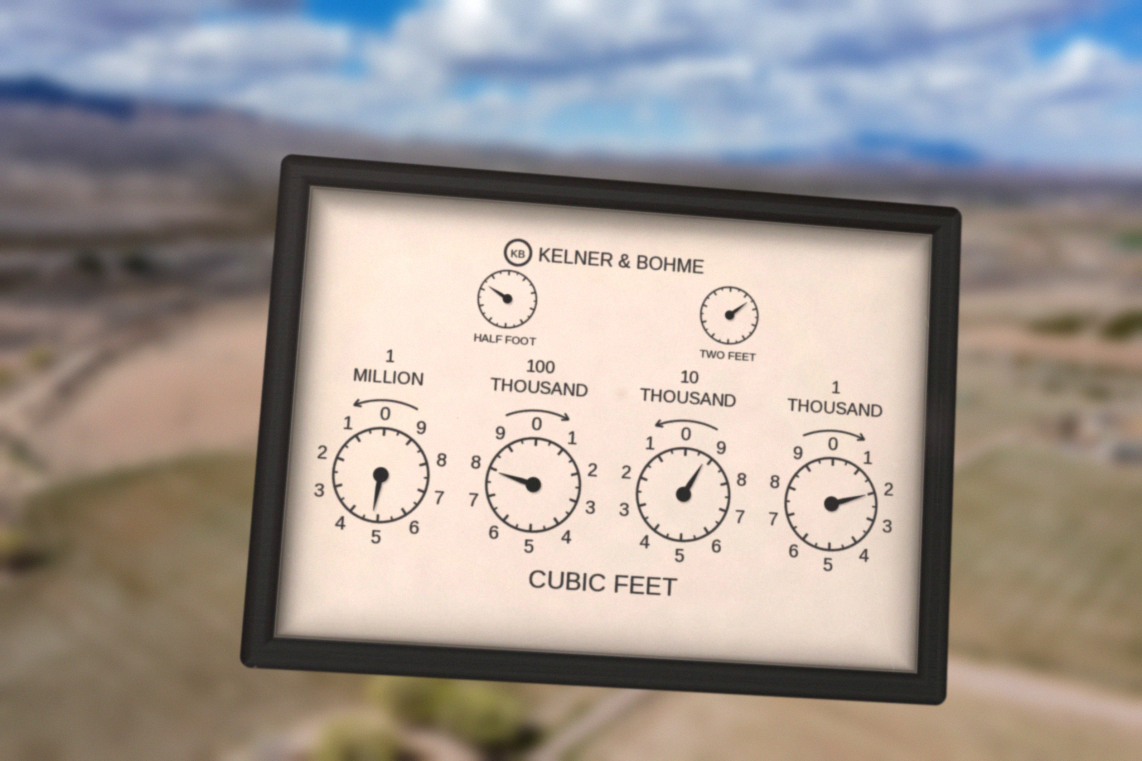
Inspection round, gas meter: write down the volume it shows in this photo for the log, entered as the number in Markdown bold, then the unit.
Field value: **479200** ft³
